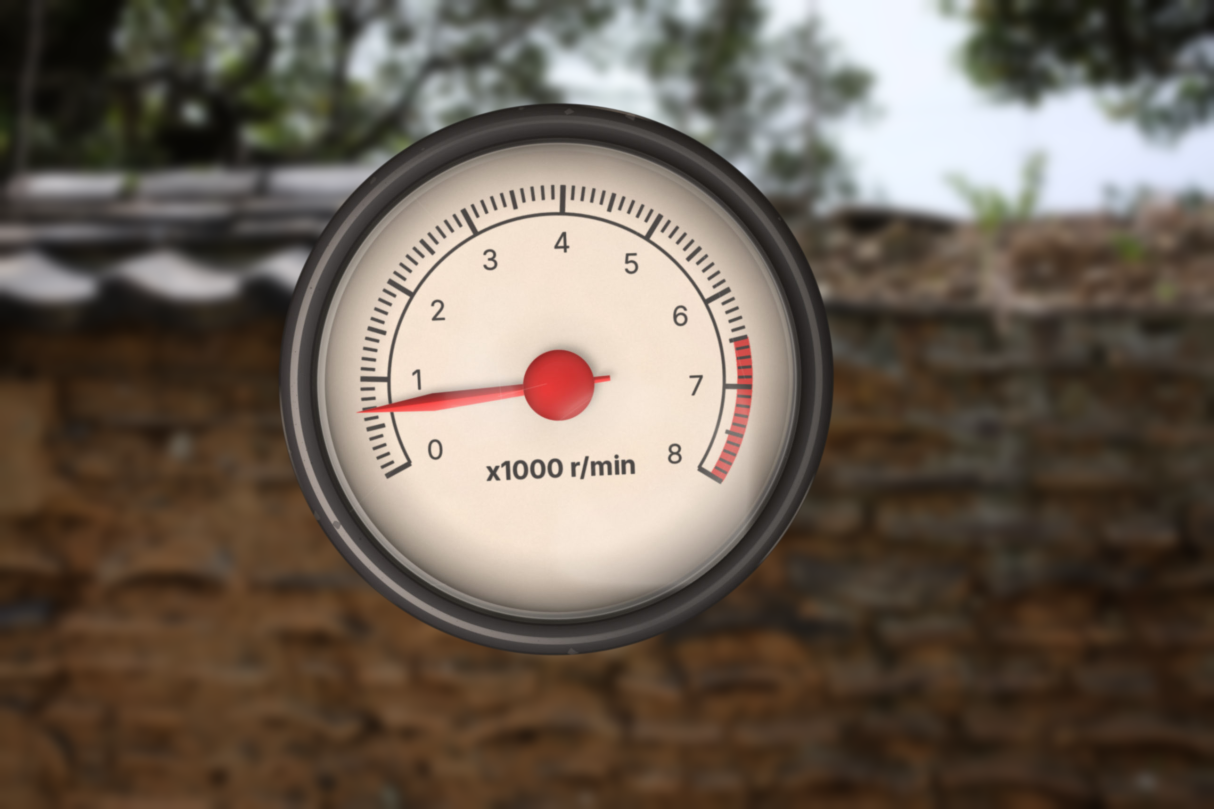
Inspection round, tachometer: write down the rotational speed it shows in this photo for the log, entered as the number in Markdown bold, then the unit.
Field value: **700** rpm
